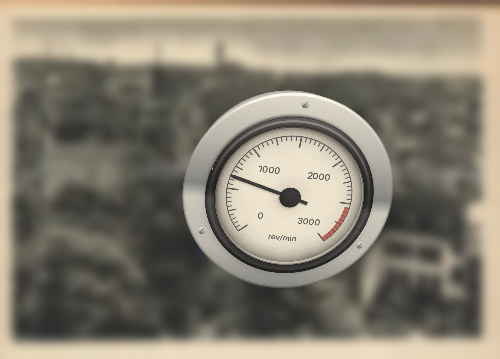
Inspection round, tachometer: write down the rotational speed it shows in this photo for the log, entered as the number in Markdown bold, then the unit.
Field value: **650** rpm
